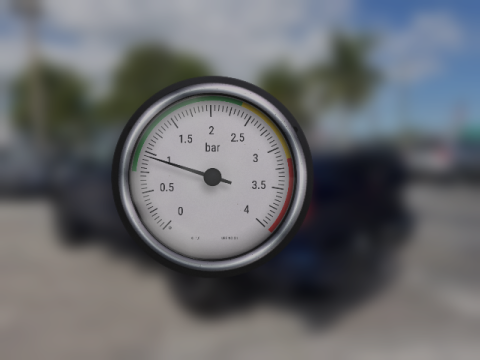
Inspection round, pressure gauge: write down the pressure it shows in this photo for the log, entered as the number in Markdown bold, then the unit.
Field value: **0.95** bar
